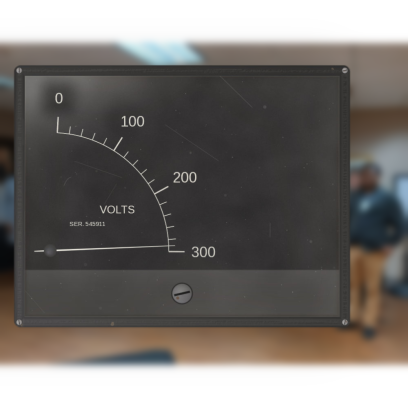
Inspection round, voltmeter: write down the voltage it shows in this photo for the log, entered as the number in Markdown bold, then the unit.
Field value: **290** V
